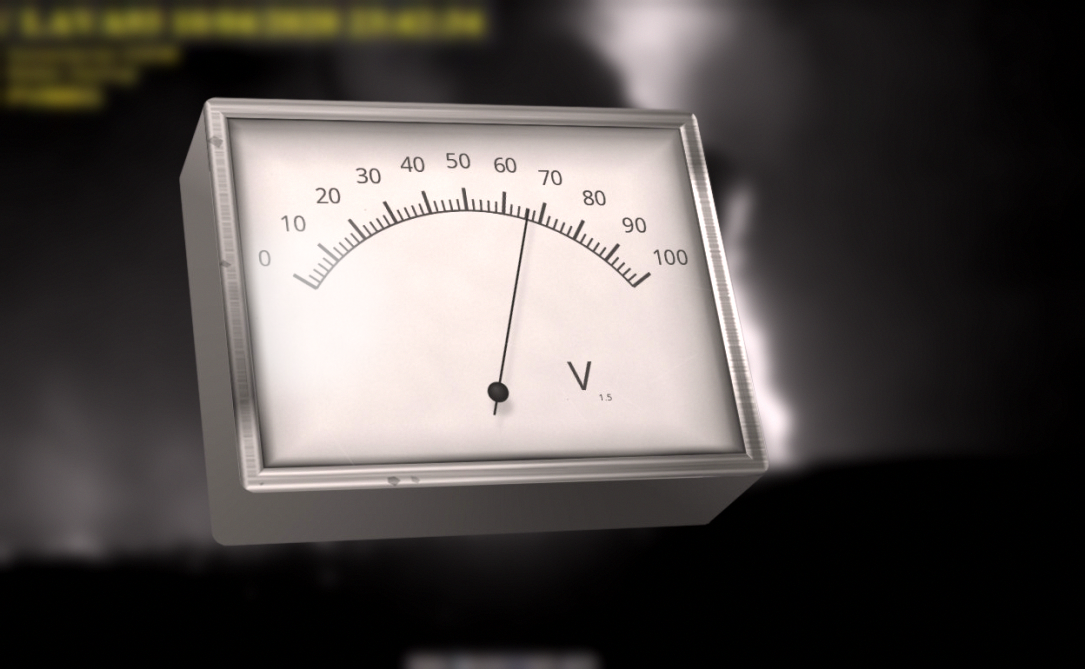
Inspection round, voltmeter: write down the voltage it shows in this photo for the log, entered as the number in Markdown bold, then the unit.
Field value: **66** V
